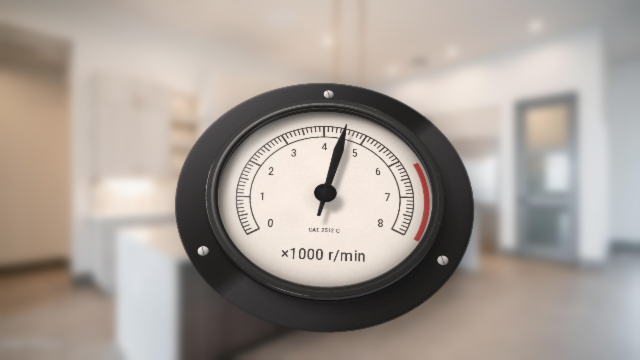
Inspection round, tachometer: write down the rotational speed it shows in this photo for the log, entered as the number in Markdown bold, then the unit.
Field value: **4500** rpm
